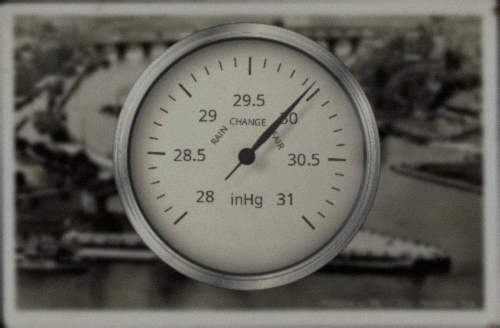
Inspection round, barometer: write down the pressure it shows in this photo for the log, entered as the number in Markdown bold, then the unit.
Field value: **29.95** inHg
